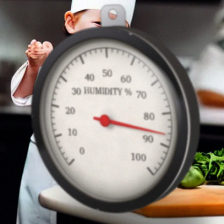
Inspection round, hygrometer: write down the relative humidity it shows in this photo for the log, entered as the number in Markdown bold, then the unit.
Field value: **86** %
